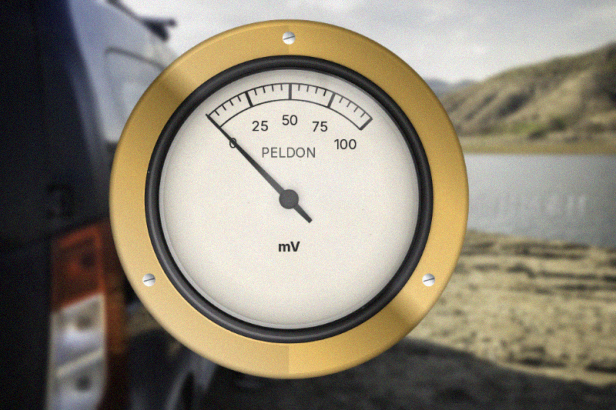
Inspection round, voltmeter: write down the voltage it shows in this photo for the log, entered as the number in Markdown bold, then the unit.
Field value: **0** mV
